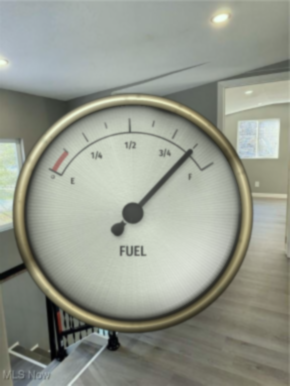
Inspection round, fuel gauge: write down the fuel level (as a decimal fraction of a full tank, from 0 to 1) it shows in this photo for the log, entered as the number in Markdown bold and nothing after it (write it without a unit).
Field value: **0.875**
